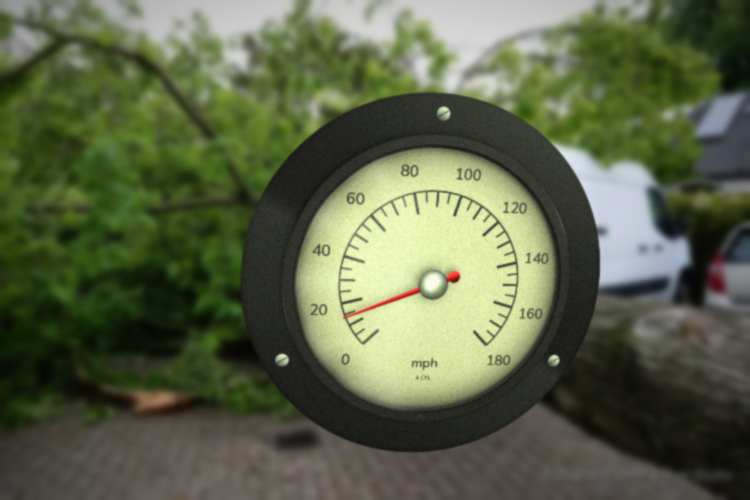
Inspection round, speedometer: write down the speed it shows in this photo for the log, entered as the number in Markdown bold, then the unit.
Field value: **15** mph
